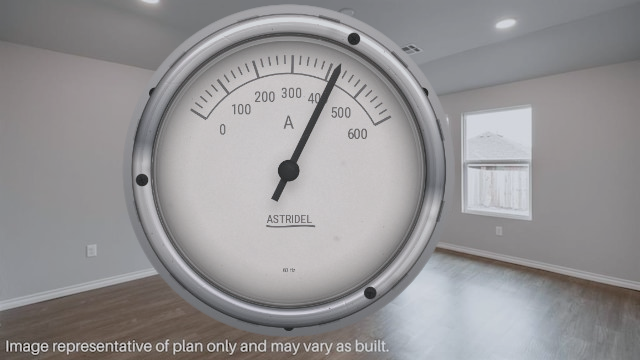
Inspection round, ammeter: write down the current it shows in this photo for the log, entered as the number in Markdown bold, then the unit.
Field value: **420** A
